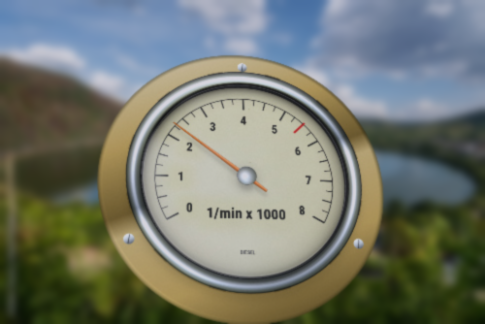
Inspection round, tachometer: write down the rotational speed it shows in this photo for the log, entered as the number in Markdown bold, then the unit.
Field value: **2250** rpm
